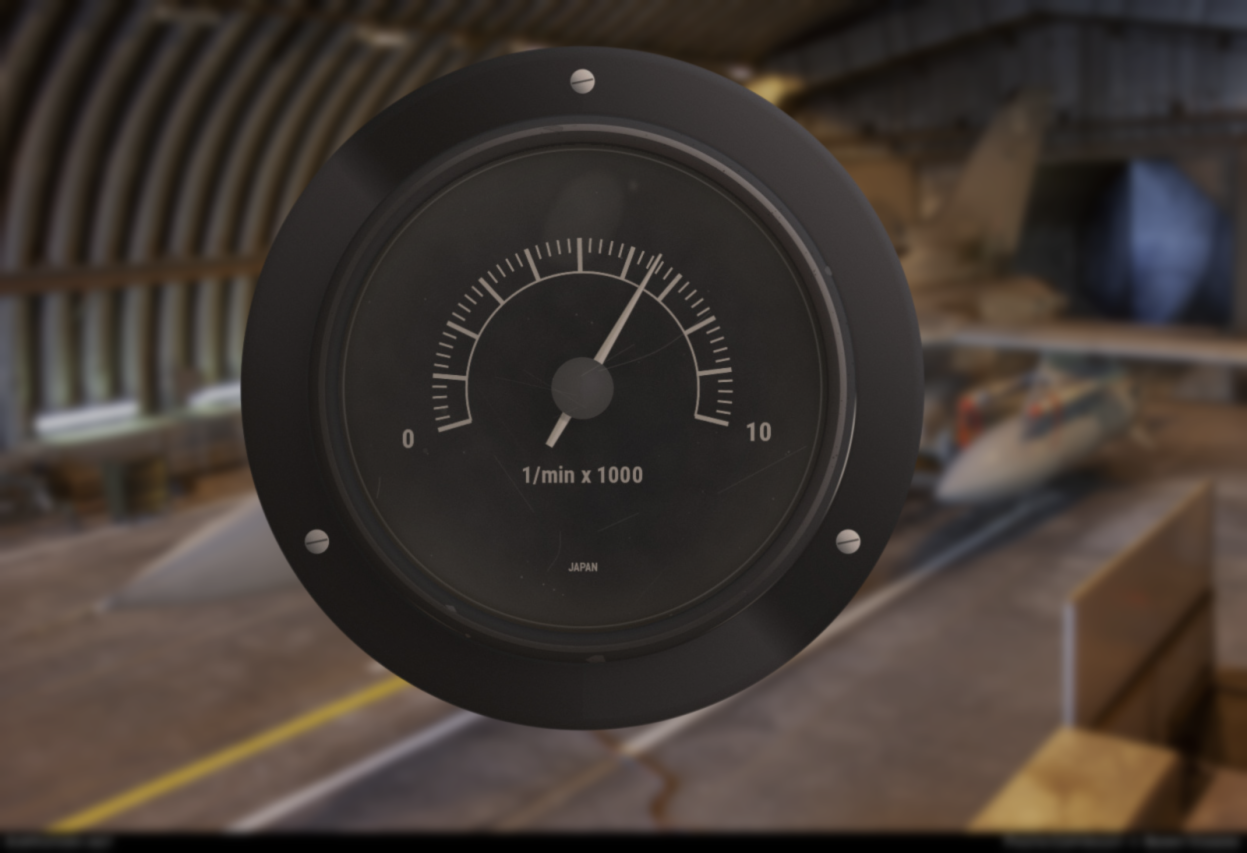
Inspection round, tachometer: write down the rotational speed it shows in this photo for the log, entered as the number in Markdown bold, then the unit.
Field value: **6500** rpm
